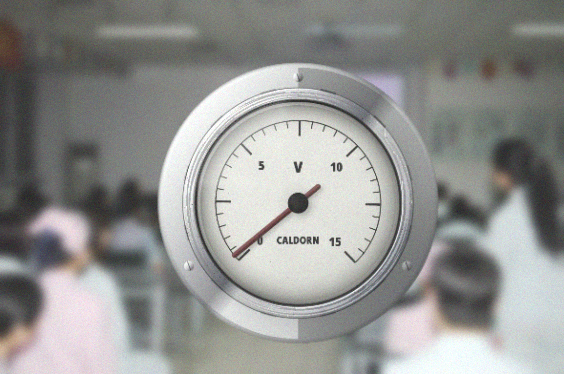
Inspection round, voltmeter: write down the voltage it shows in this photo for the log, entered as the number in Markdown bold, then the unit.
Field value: **0.25** V
